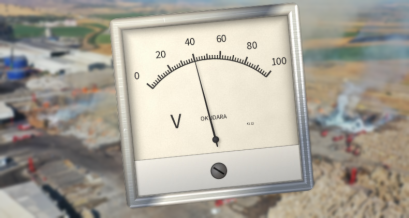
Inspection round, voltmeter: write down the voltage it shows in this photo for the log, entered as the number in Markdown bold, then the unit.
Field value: **40** V
